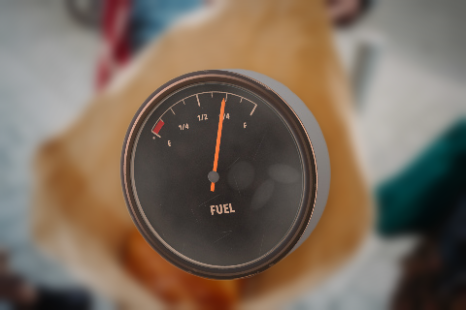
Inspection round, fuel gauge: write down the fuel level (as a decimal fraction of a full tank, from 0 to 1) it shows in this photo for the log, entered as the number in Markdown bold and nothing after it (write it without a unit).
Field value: **0.75**
